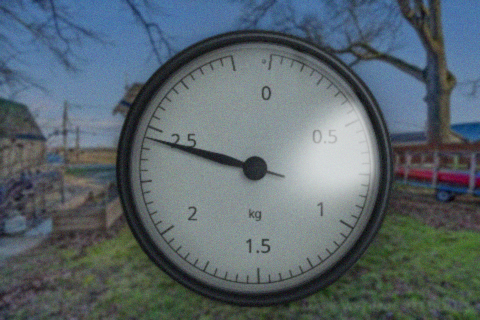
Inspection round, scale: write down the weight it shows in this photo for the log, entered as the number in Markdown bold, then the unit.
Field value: **2.45** kg
